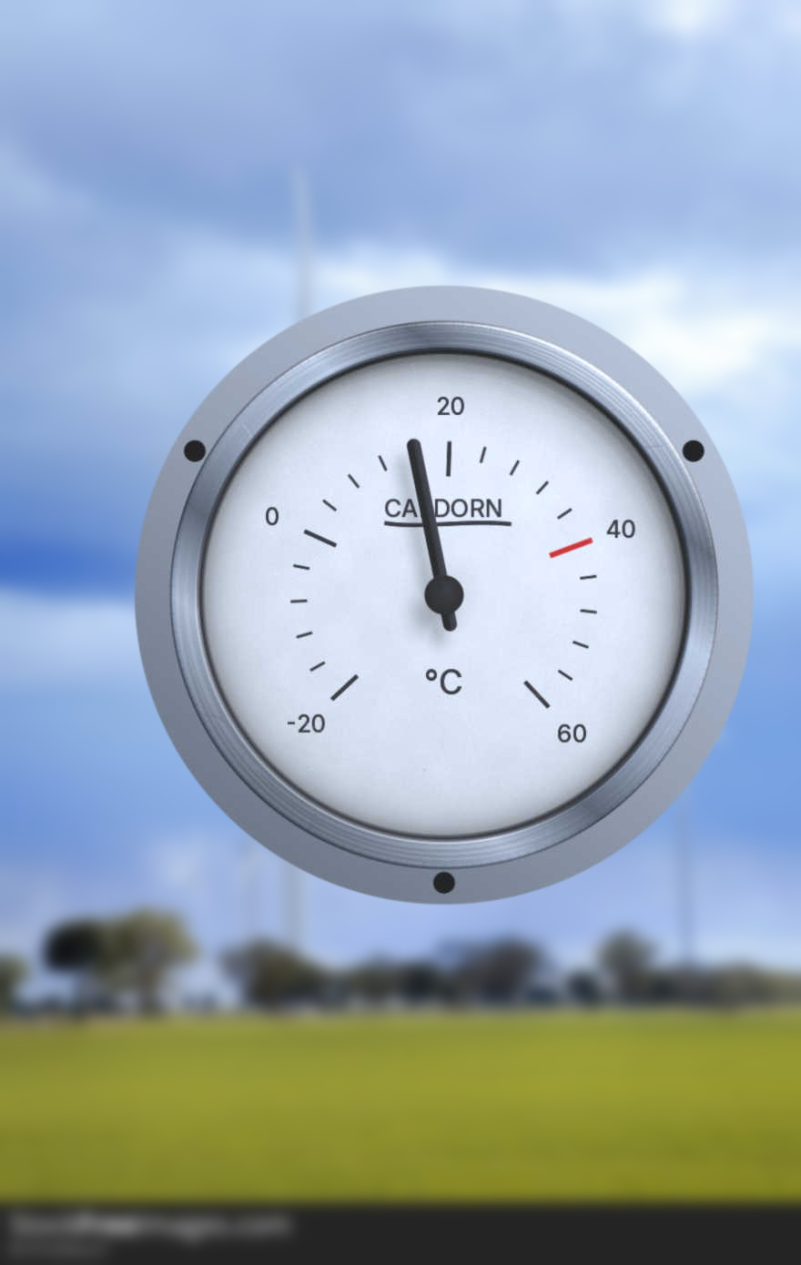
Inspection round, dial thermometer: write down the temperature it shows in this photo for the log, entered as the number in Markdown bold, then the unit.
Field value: **16** °C
